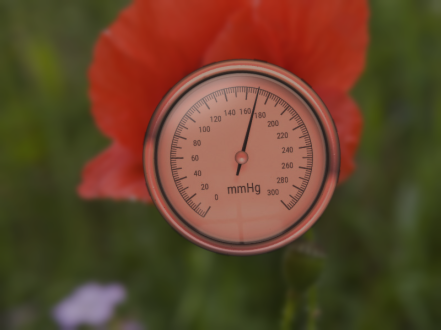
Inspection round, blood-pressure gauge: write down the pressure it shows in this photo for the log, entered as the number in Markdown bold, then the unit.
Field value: **170** mmHg
